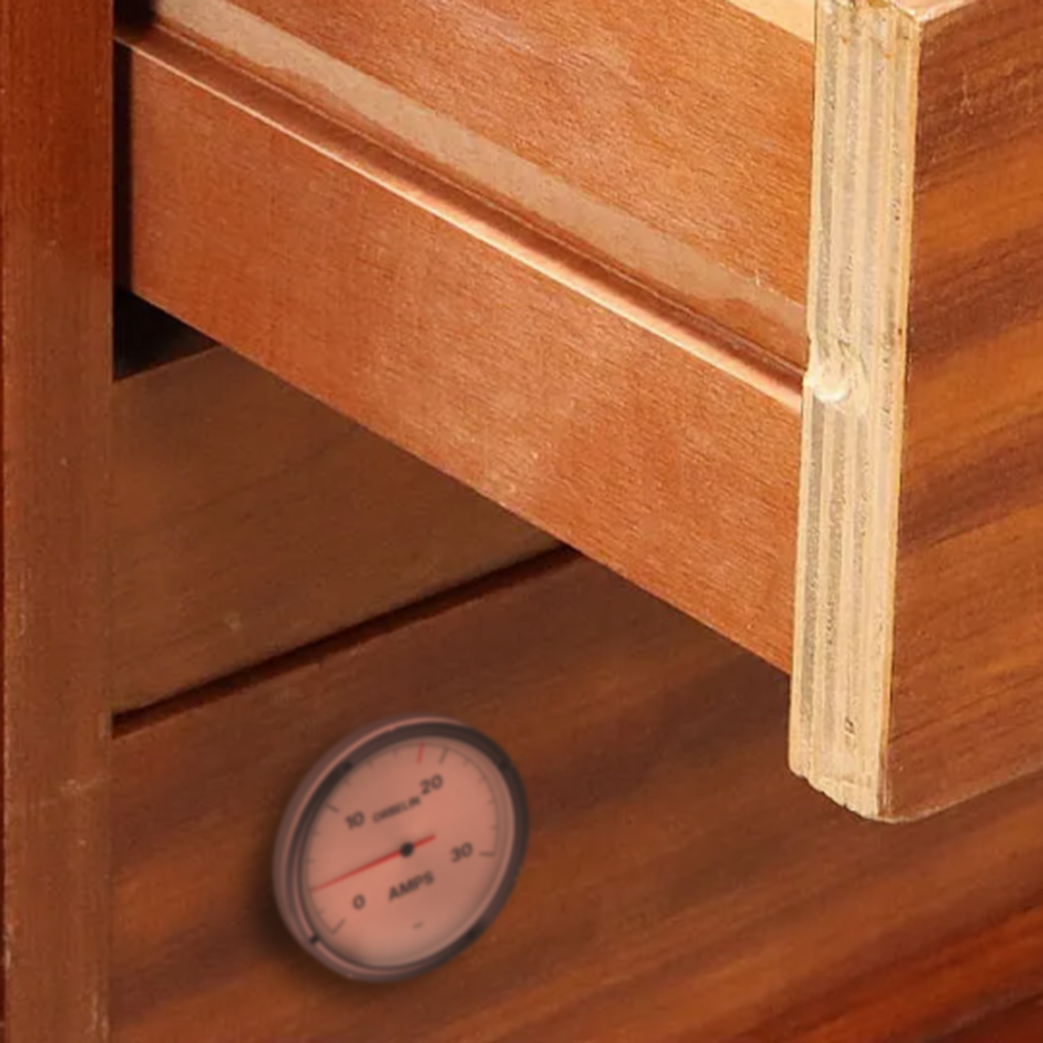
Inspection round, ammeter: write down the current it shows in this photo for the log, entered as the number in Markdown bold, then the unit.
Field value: **4** A
